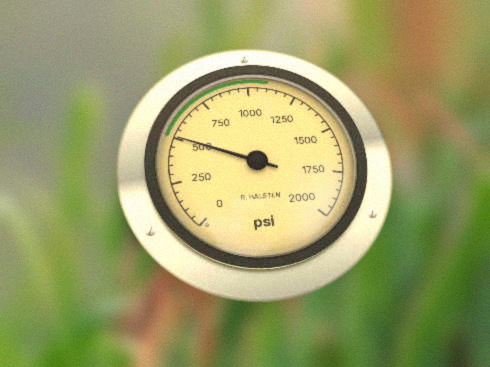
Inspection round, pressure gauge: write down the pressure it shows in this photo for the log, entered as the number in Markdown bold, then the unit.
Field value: **500** psi
